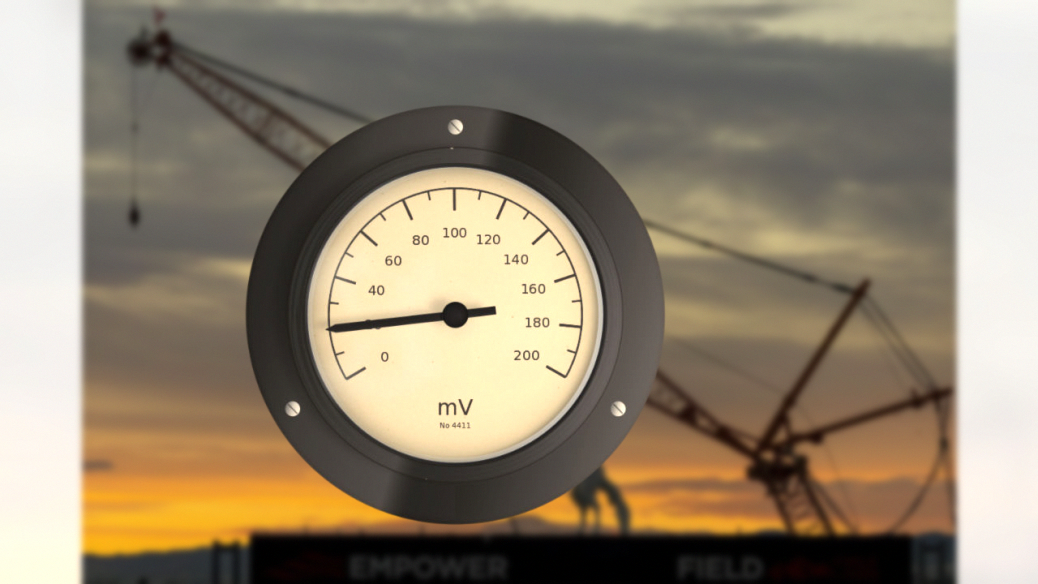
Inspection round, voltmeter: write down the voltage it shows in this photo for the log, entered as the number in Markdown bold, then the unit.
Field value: **20** mV
